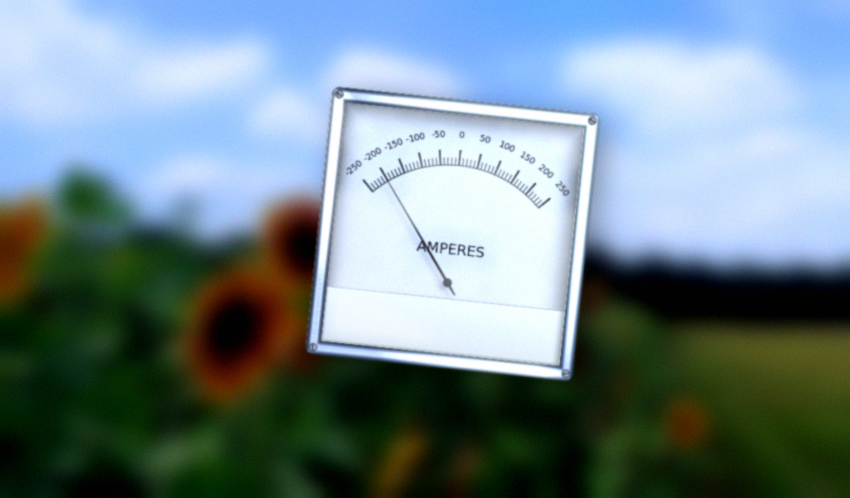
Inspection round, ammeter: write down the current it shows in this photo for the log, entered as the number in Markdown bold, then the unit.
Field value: **-200** A
